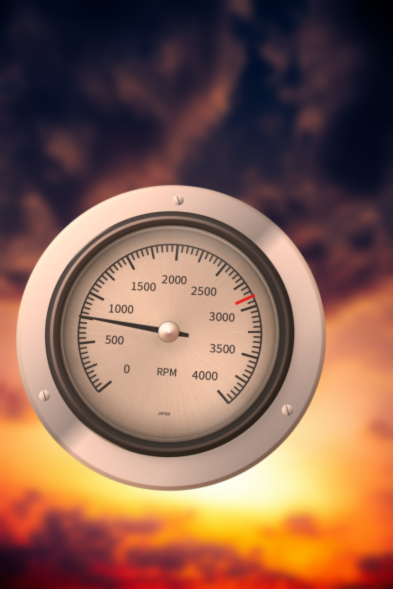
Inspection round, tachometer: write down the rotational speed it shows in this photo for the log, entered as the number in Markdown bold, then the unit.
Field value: **750** rpm
